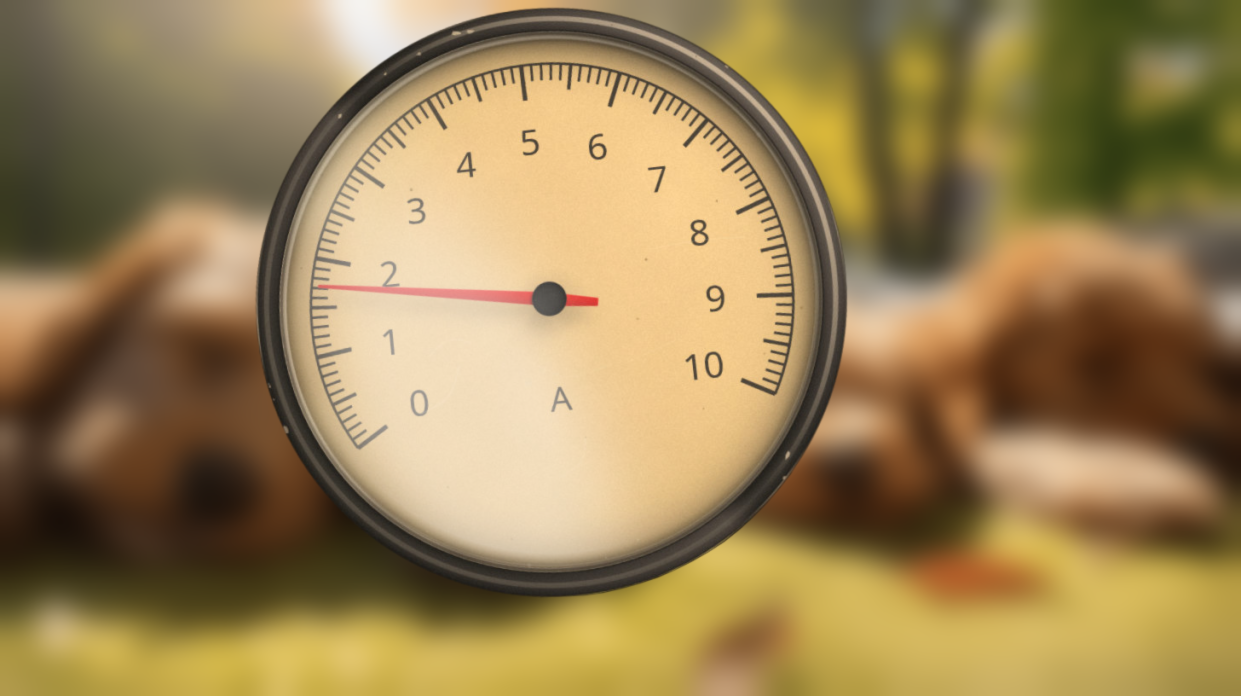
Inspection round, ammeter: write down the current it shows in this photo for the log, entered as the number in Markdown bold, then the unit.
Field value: **1.7** A
